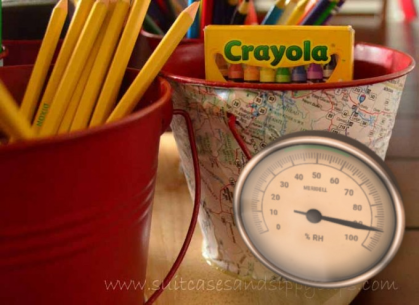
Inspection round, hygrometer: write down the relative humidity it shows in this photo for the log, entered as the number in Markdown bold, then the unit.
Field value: **90** %
